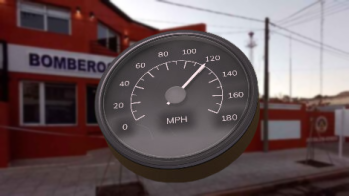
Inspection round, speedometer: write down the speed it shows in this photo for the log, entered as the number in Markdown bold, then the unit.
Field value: **120** mph
